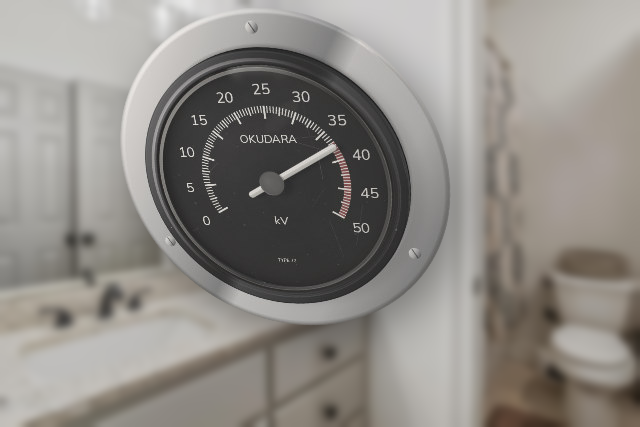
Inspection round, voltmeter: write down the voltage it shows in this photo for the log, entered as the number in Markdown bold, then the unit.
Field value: **37.5** kV
